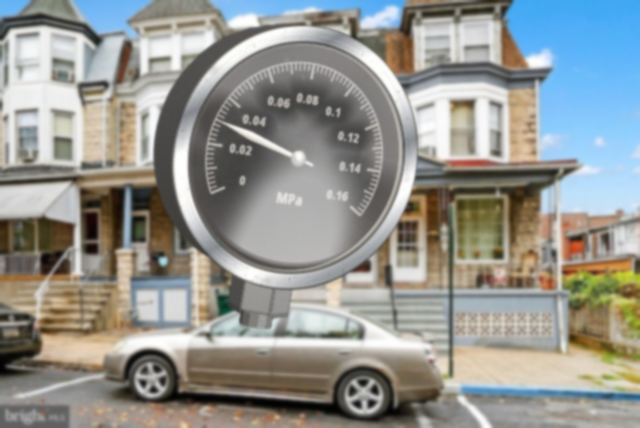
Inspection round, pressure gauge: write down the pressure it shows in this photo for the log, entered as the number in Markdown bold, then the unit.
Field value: **0.03** MPa
